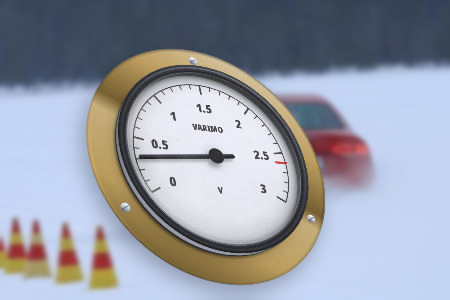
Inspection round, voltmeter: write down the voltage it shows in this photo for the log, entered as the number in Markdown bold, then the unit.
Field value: **0.3** V
